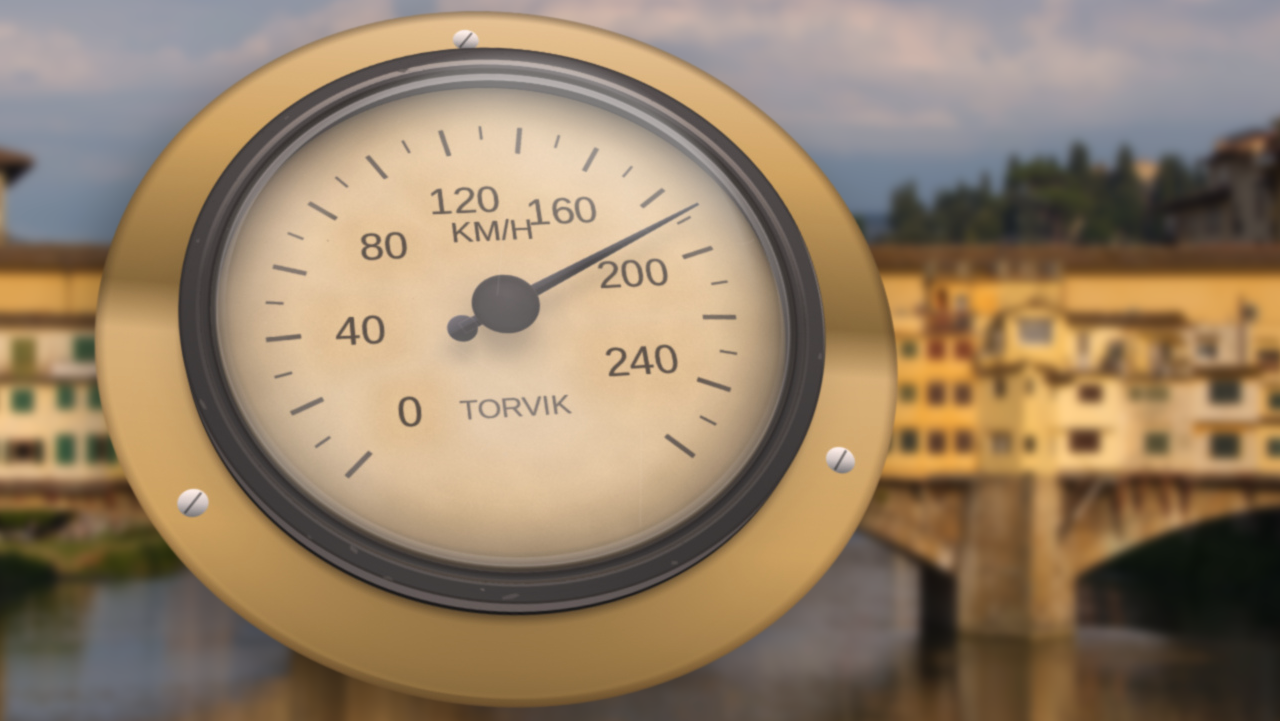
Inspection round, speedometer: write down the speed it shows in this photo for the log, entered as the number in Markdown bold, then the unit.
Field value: **190** km/h
